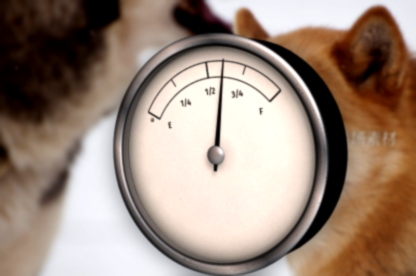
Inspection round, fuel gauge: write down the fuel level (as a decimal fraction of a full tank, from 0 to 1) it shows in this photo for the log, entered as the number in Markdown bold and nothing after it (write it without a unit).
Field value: **0.625**
